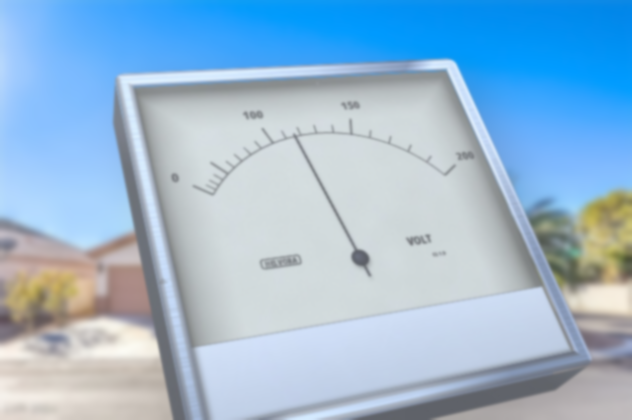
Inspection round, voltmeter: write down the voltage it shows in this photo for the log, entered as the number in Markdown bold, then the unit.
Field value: **115** V
